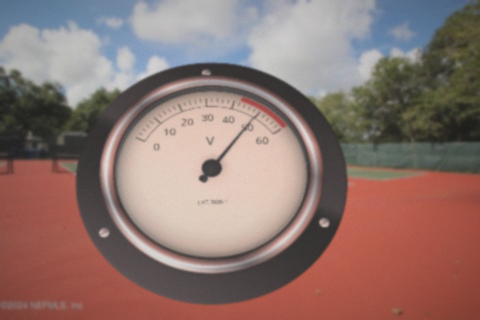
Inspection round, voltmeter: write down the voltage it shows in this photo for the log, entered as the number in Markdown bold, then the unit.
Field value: **50** V
